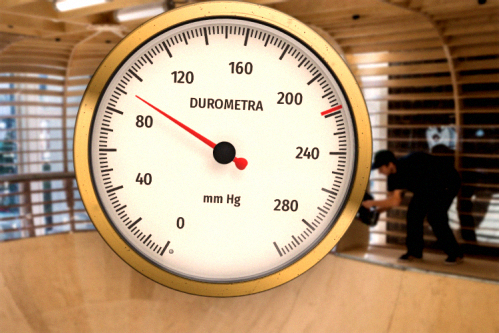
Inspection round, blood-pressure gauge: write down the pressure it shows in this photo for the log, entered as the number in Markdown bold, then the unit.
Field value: **92** mmHg
